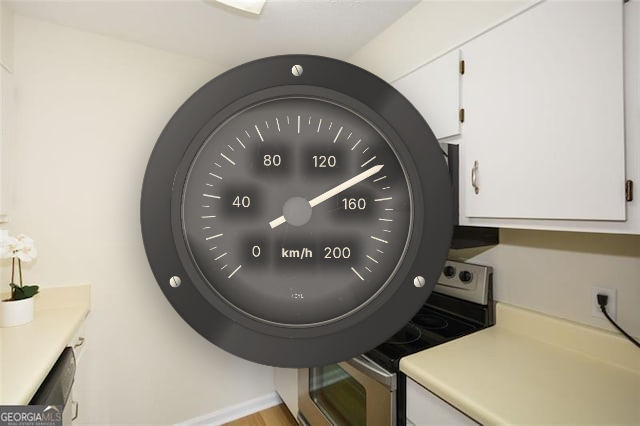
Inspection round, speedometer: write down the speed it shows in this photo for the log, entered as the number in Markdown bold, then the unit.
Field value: **145** km/h
